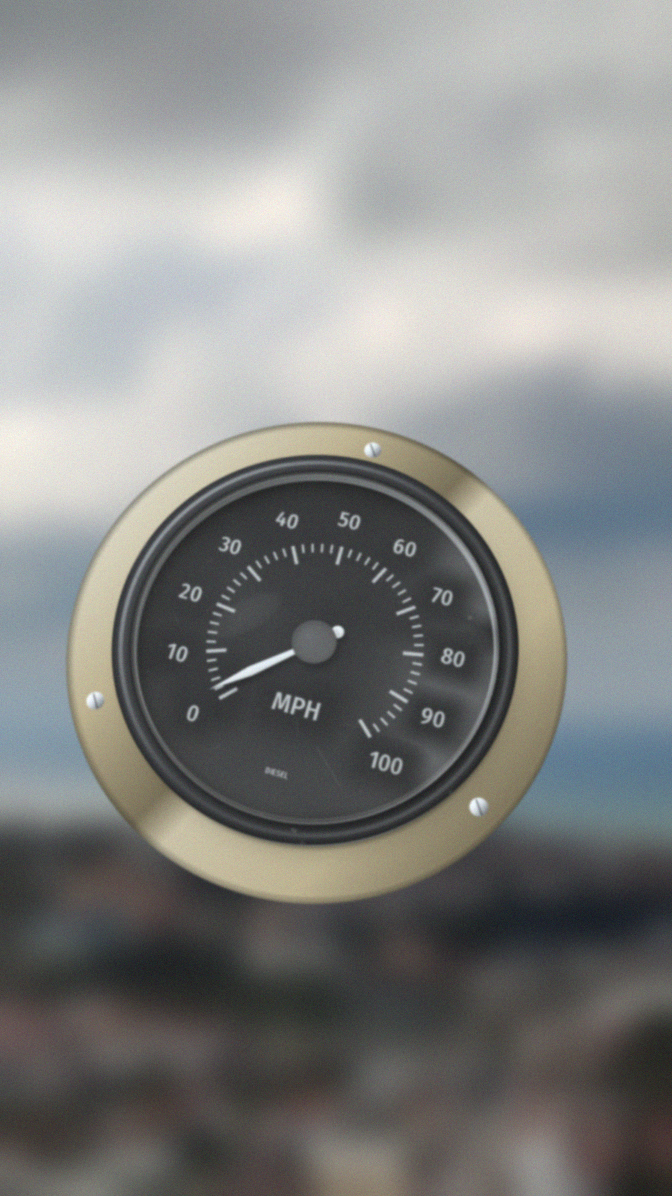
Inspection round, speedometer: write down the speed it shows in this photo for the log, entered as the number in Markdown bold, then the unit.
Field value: **2** mph
